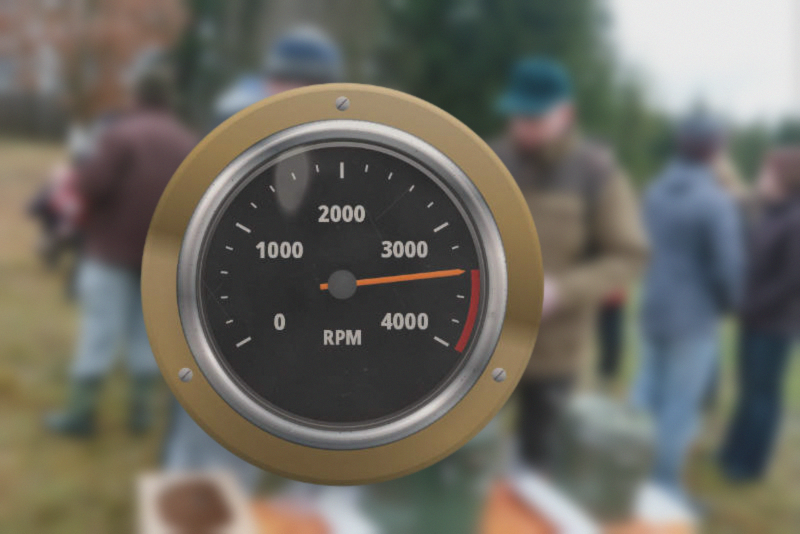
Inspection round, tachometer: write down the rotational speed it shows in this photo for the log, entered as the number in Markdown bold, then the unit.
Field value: **3400** rpm
